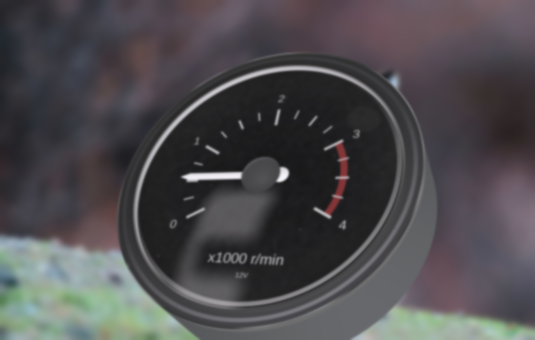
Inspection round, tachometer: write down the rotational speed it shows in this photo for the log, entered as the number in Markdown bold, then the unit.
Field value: **500** rpm
